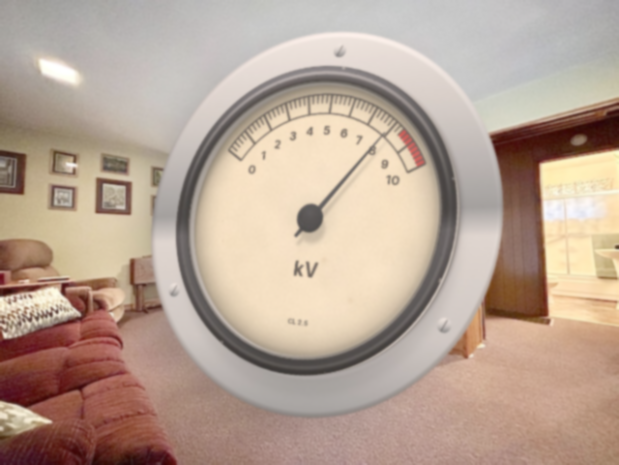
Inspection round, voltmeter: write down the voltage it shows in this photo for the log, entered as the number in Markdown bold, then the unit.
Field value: **8** kV
